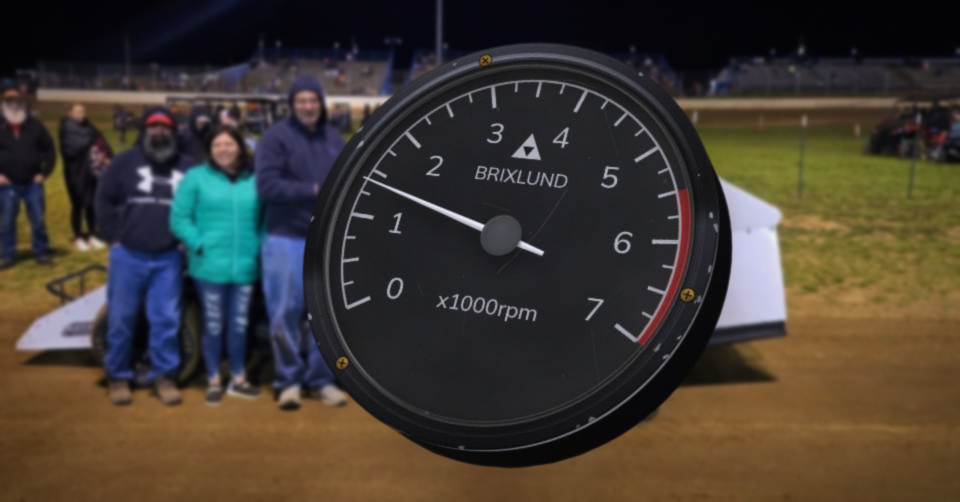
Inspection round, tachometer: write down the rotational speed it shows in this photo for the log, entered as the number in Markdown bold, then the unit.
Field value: **1375** rpm
